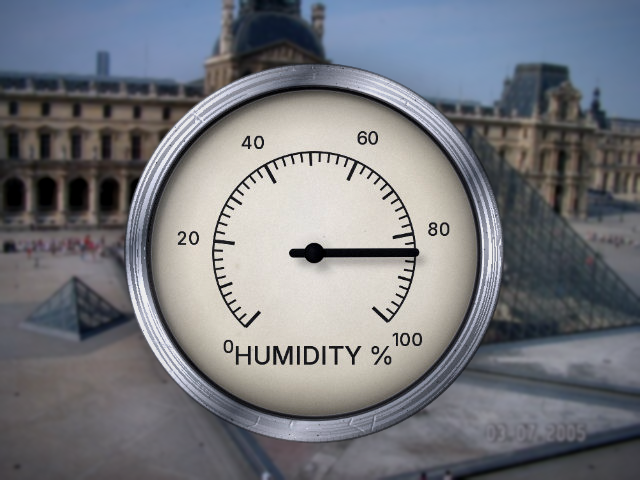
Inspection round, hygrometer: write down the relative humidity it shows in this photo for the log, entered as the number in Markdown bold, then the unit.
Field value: **84** %
